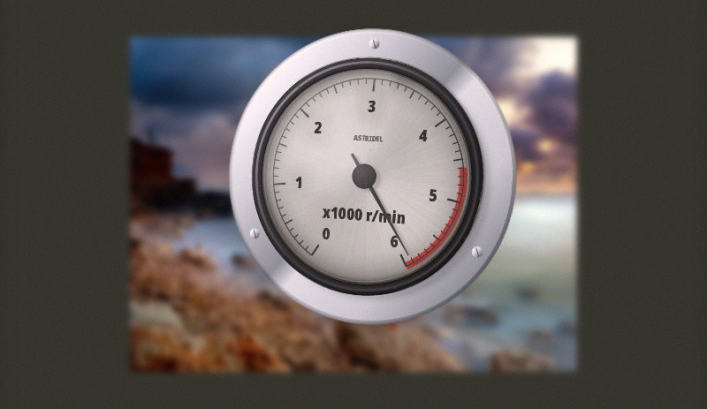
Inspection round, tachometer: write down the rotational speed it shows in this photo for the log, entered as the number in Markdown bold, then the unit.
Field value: **5900** rpm
